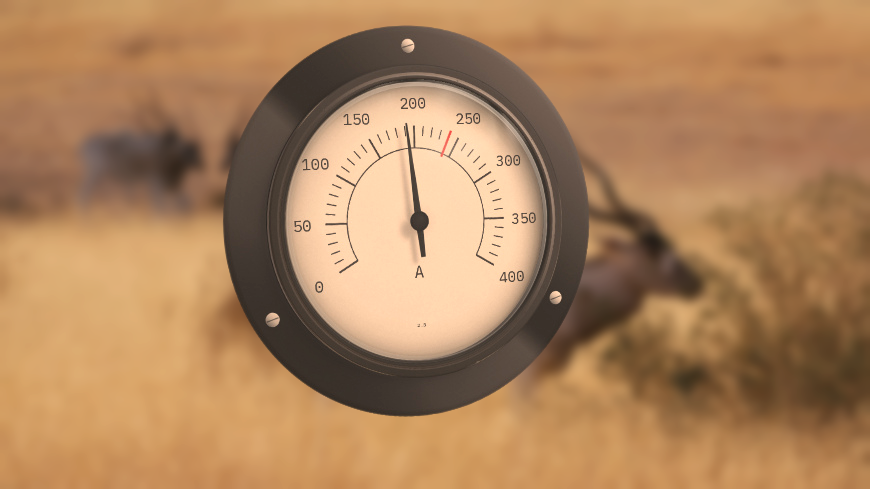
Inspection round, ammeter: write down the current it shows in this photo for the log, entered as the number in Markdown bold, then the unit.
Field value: **190** A
